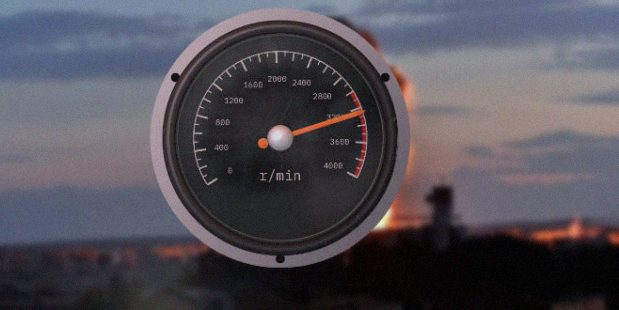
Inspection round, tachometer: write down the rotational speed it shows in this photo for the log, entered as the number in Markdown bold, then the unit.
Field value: **3250** rpm
